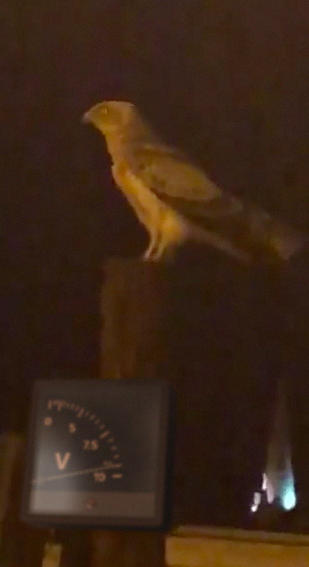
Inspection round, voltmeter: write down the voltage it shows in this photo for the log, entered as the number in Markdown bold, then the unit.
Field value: **9.5** V
